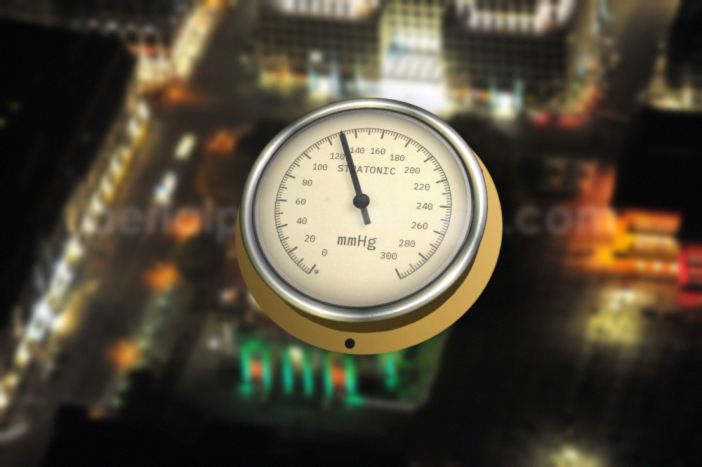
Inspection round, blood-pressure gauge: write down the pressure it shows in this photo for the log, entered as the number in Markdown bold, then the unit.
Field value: **130** mmHg
